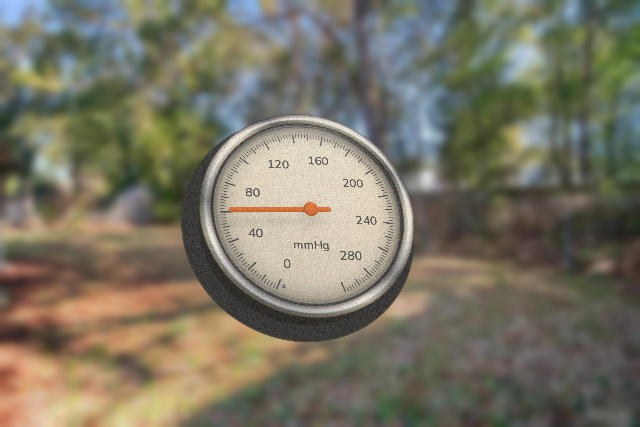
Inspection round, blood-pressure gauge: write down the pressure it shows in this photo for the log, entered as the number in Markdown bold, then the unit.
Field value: **60** mmHg
